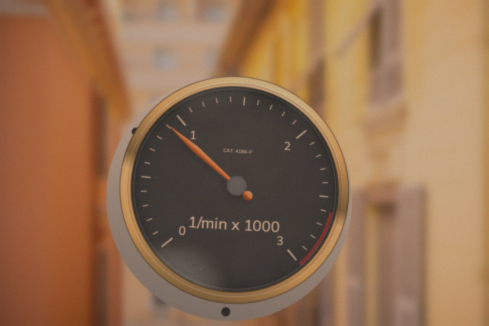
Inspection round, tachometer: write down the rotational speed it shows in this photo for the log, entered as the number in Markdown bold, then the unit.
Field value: **900** rpm
